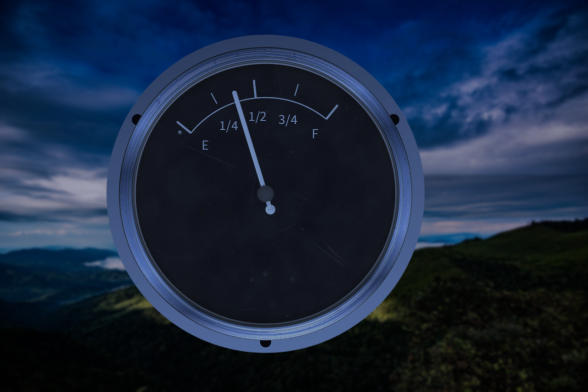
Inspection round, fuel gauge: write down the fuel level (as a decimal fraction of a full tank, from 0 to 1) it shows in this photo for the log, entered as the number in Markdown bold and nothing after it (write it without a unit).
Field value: **0.375**
